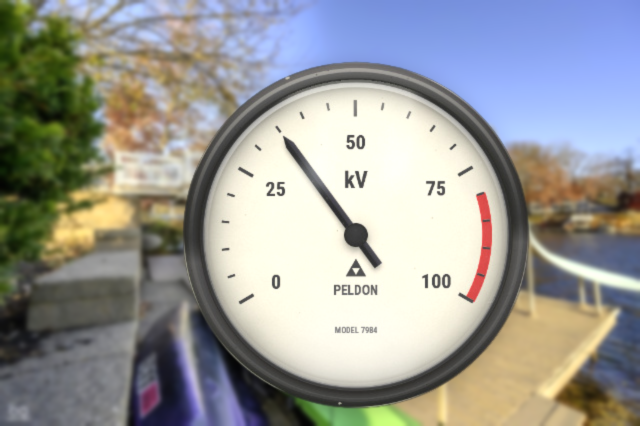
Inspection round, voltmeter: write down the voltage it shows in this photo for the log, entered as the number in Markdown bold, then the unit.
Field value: **35** kV
